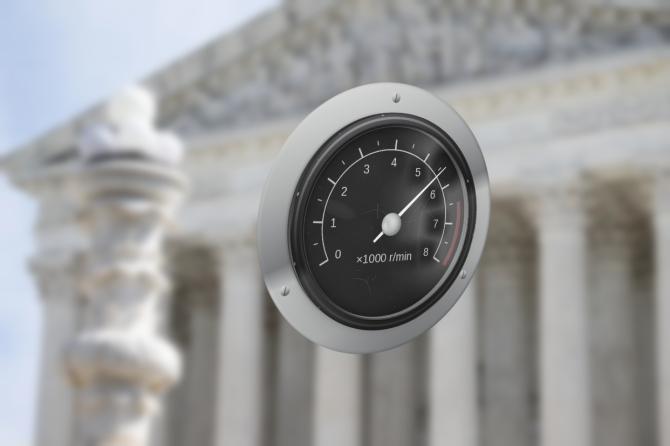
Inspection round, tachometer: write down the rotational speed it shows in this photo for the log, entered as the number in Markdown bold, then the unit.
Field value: **5500** rpm
